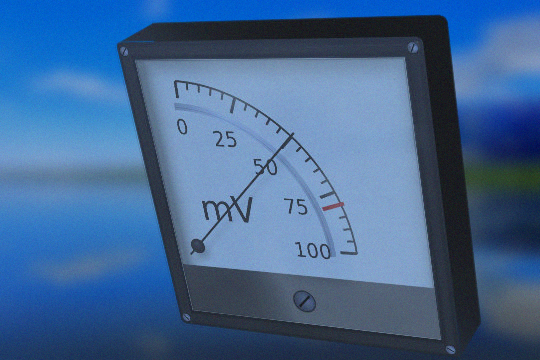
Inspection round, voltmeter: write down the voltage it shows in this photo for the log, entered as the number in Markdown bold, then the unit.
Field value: **50** mV
